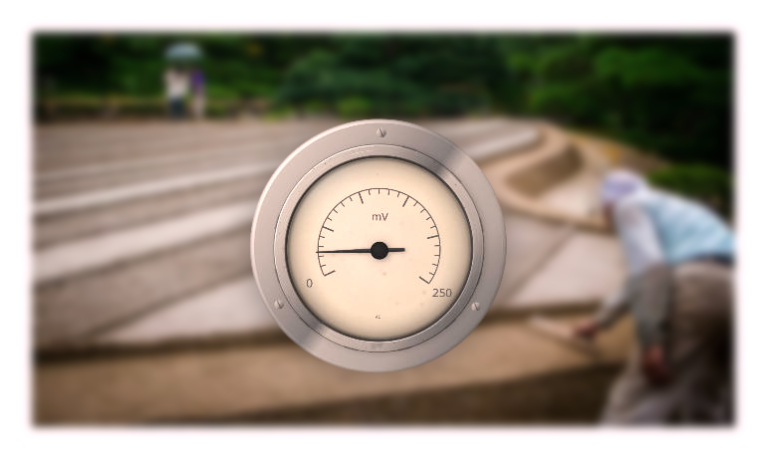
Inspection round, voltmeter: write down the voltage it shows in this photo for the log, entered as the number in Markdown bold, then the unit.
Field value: **25** mV
